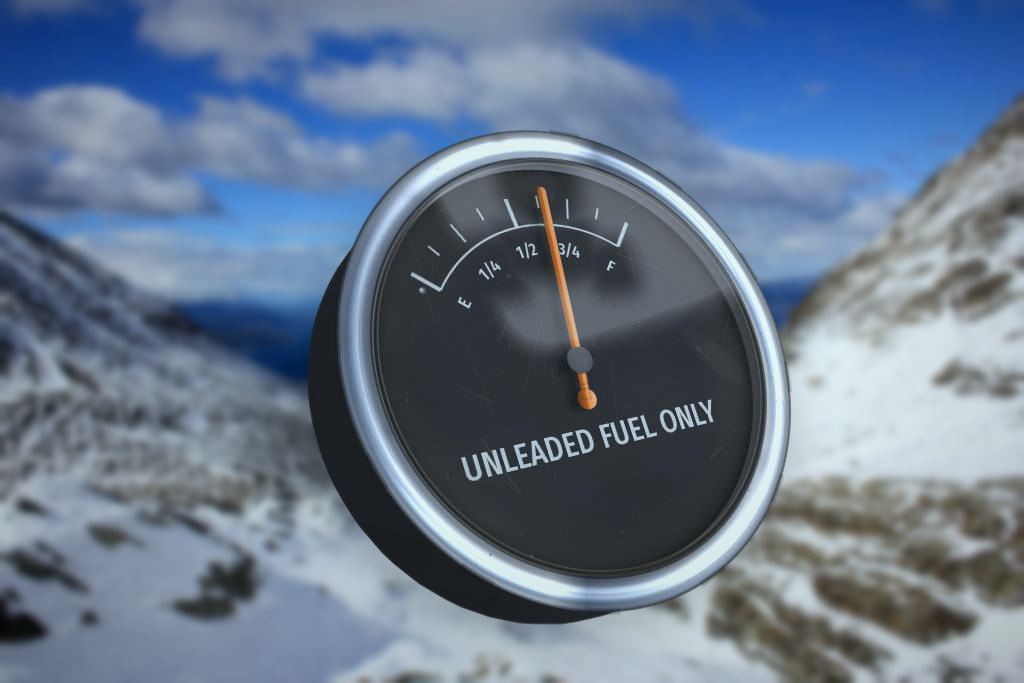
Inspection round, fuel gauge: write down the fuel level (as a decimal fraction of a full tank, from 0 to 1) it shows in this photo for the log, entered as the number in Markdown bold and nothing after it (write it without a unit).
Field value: **0.625**
